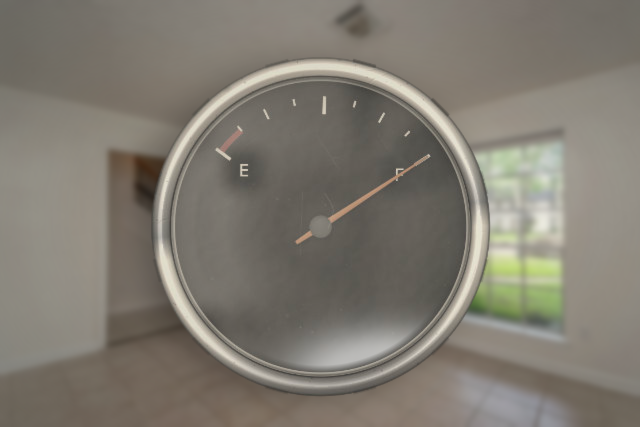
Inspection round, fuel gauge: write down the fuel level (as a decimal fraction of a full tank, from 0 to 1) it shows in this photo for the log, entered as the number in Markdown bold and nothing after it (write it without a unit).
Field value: **1**
